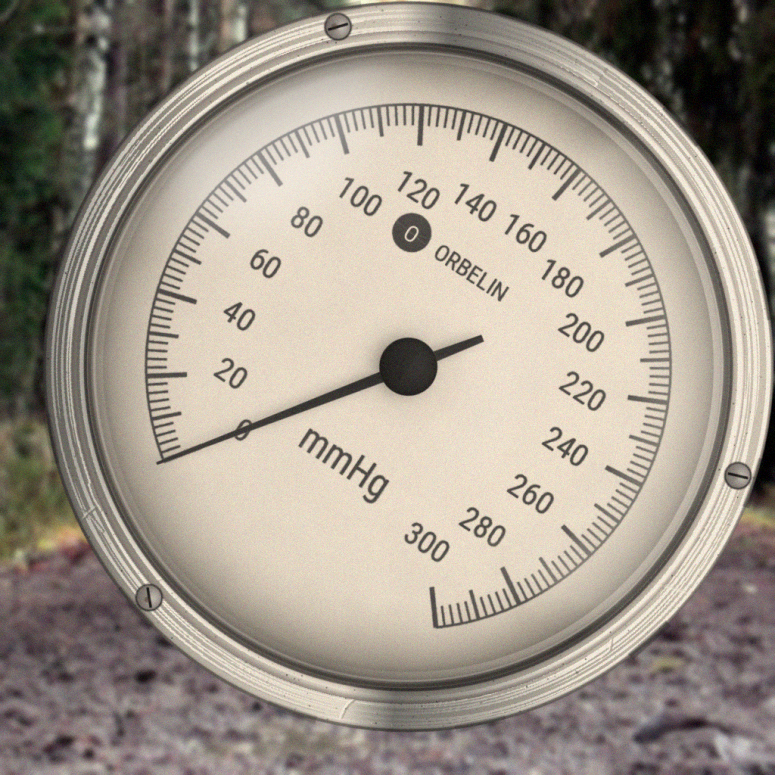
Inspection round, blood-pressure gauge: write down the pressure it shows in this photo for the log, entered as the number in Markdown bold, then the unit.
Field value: **0** mmHg
